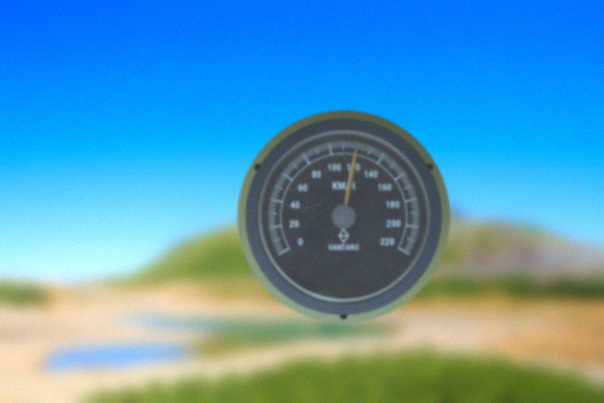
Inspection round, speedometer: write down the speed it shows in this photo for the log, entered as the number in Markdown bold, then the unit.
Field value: **120** km/h
